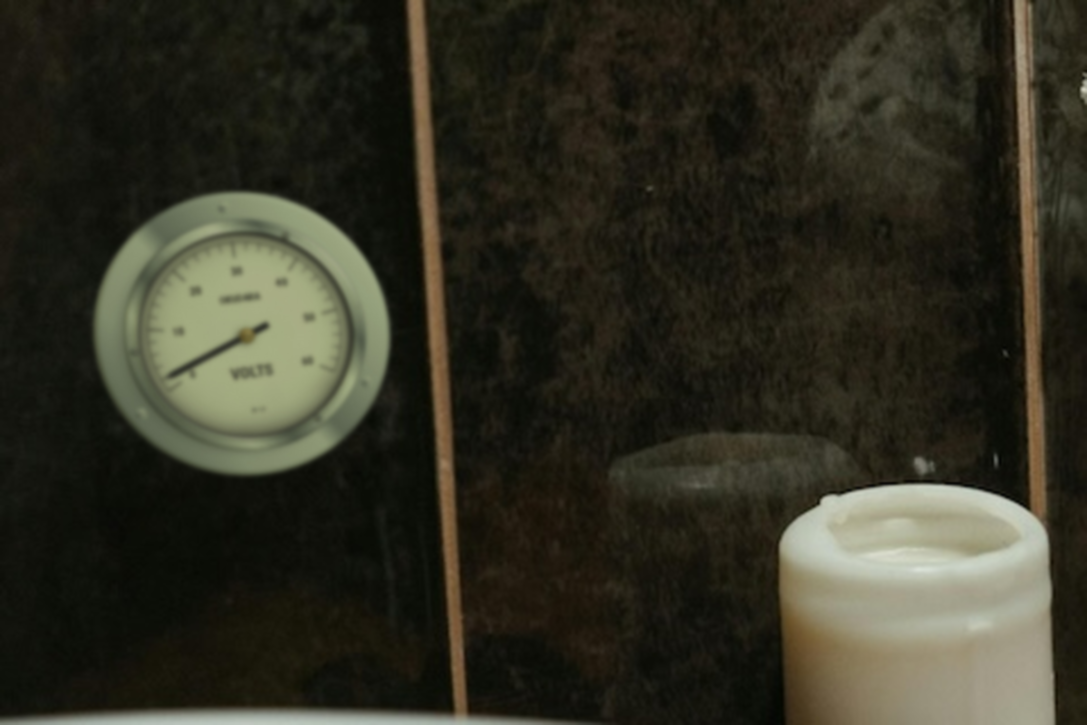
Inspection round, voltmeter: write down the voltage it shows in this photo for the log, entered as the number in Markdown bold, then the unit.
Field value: **2** V
